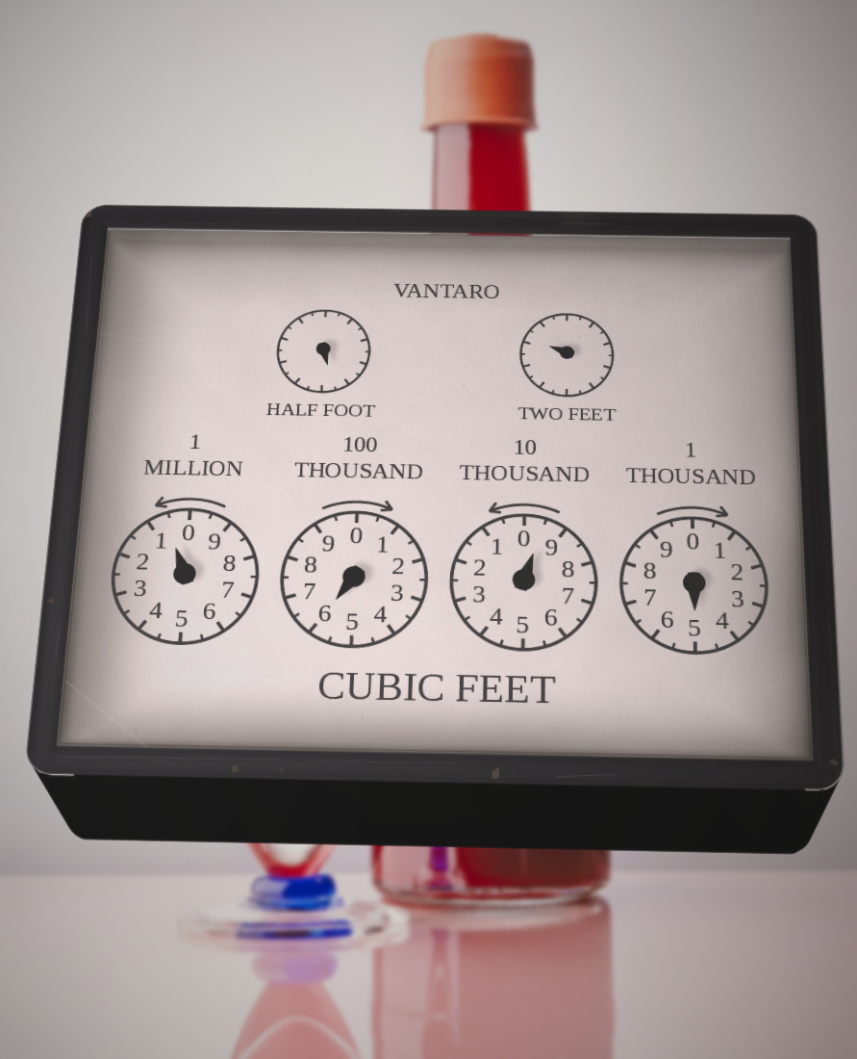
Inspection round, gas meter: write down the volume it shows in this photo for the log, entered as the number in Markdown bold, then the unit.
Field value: **59500** ft³
